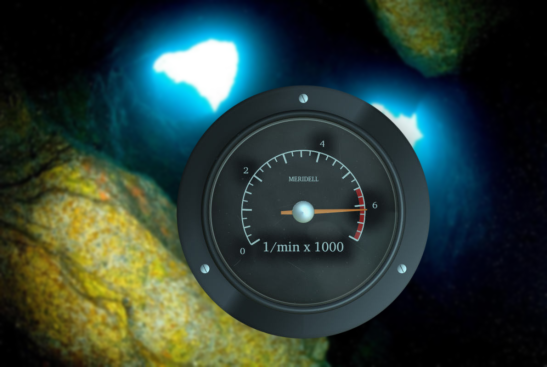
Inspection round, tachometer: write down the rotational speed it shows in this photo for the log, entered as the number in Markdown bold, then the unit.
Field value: **6125** rpm
